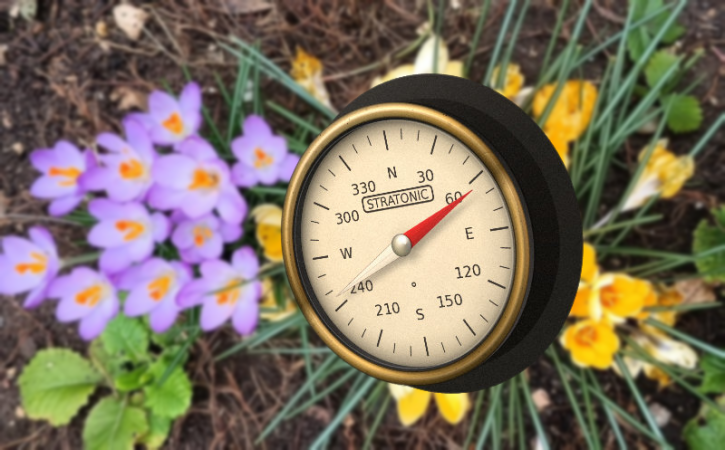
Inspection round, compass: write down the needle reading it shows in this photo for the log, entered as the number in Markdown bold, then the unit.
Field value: **65** °
